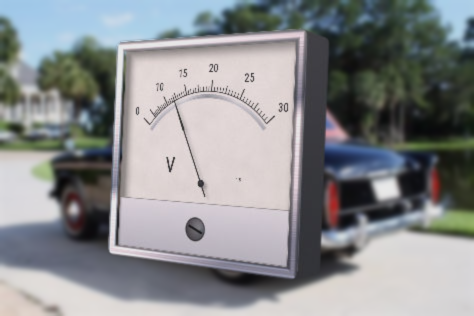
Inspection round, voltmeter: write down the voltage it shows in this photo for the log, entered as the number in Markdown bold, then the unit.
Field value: **12.5** V
